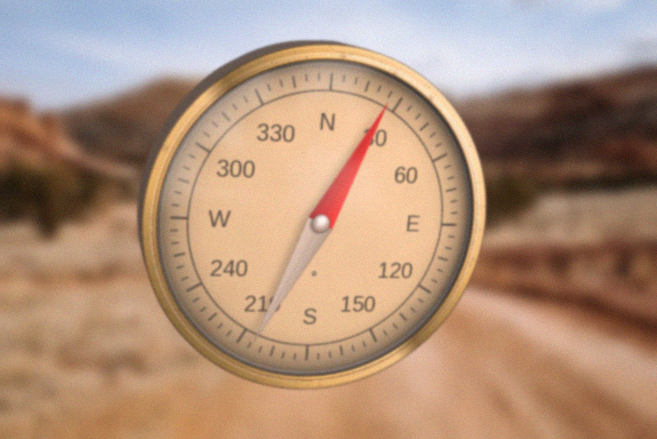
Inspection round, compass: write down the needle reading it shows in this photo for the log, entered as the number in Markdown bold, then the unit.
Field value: **25** °
